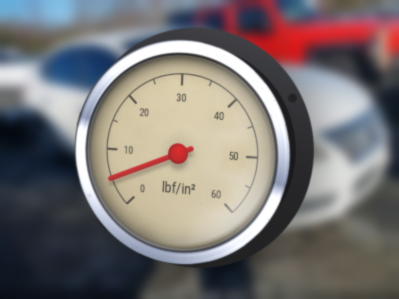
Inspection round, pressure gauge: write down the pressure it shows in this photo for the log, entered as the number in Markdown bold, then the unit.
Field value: **5** psi
